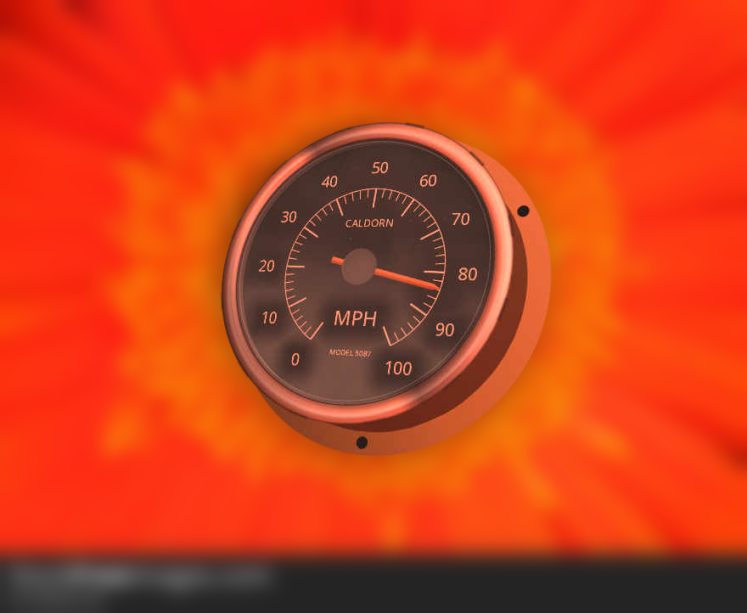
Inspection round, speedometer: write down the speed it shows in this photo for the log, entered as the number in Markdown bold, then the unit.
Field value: **84** mph
